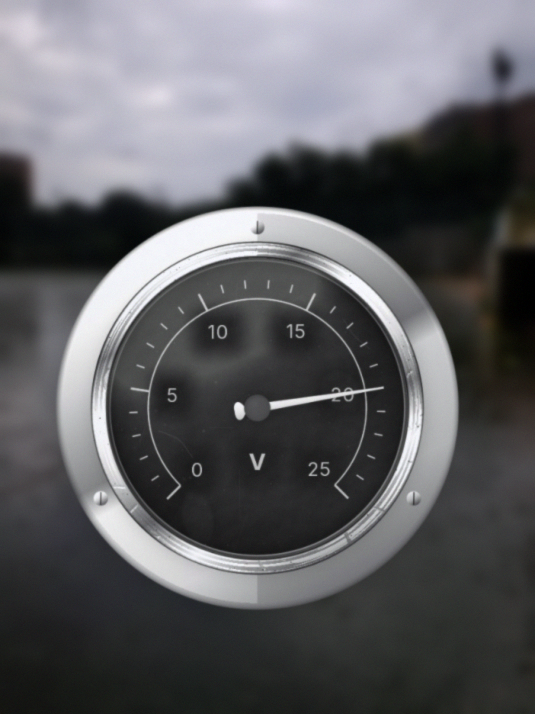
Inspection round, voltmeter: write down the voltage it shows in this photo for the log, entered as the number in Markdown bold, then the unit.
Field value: **20** V
